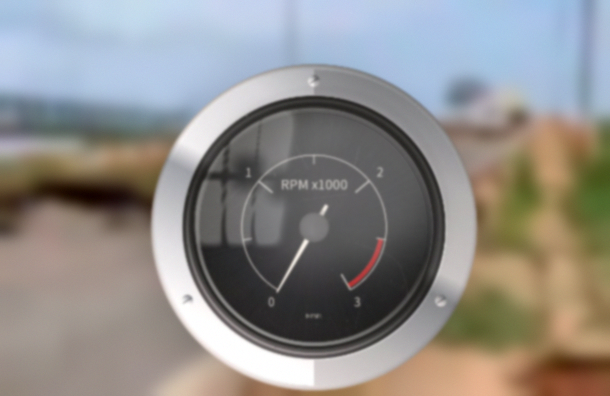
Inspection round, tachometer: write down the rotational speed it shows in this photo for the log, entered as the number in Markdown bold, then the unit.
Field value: **0** rpm
